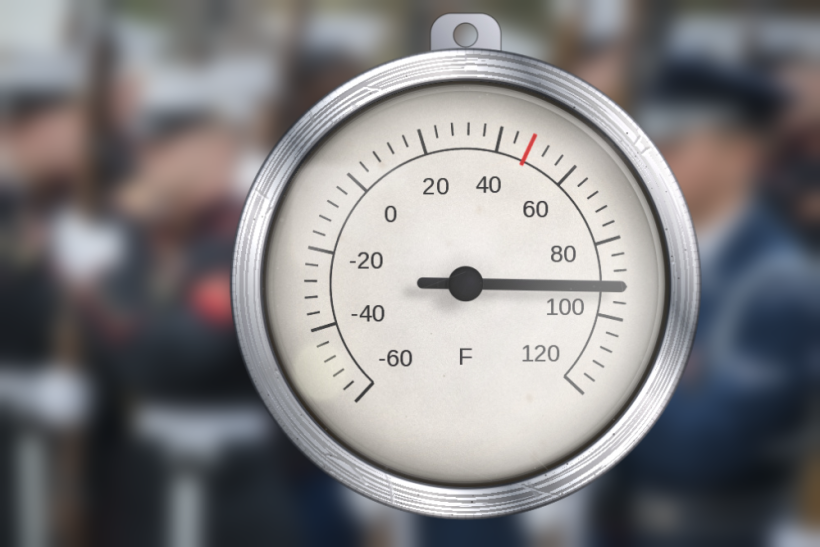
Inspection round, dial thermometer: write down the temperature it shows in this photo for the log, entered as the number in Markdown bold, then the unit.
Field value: **92** °F
